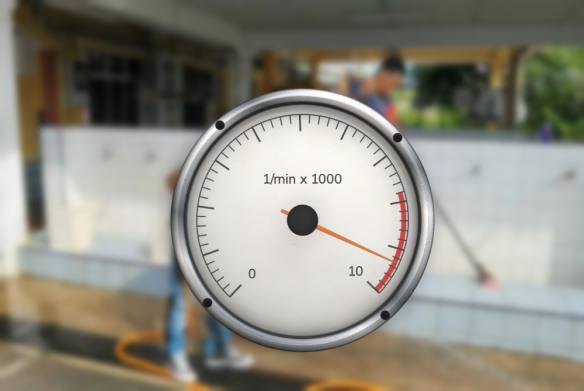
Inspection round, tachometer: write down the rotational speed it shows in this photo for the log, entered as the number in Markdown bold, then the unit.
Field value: **9300** rpm
